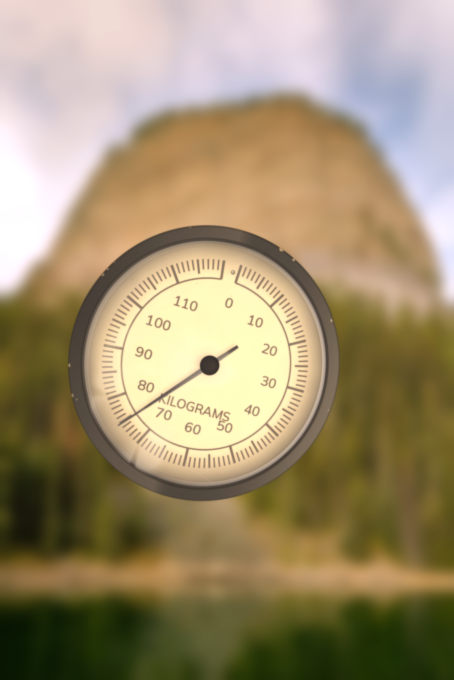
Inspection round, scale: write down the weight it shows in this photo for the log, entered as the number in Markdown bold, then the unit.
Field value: **75** kg
